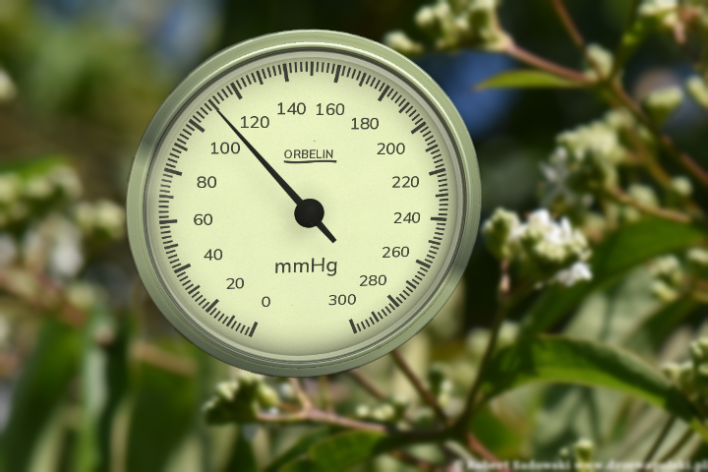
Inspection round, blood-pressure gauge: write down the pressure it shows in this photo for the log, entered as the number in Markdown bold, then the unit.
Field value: **110** mmHg
